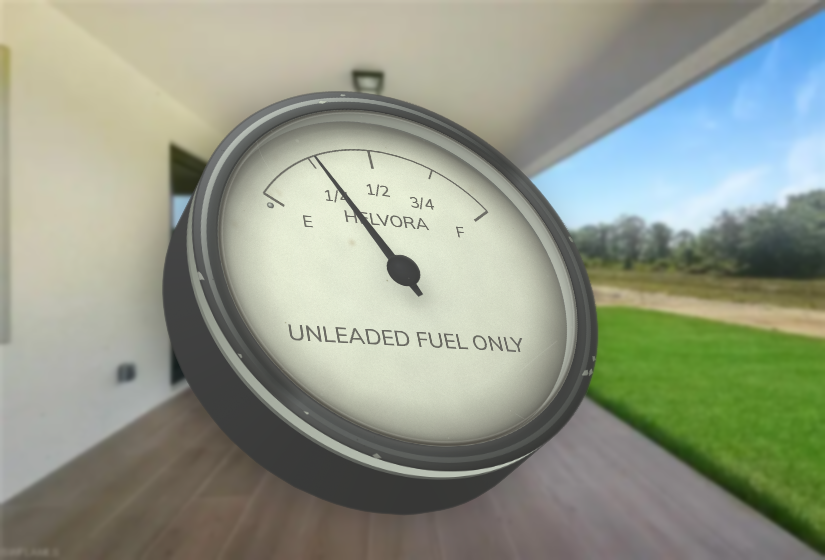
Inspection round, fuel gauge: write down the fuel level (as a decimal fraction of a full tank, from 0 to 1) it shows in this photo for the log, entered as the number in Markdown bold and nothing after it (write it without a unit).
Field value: **0.25**
